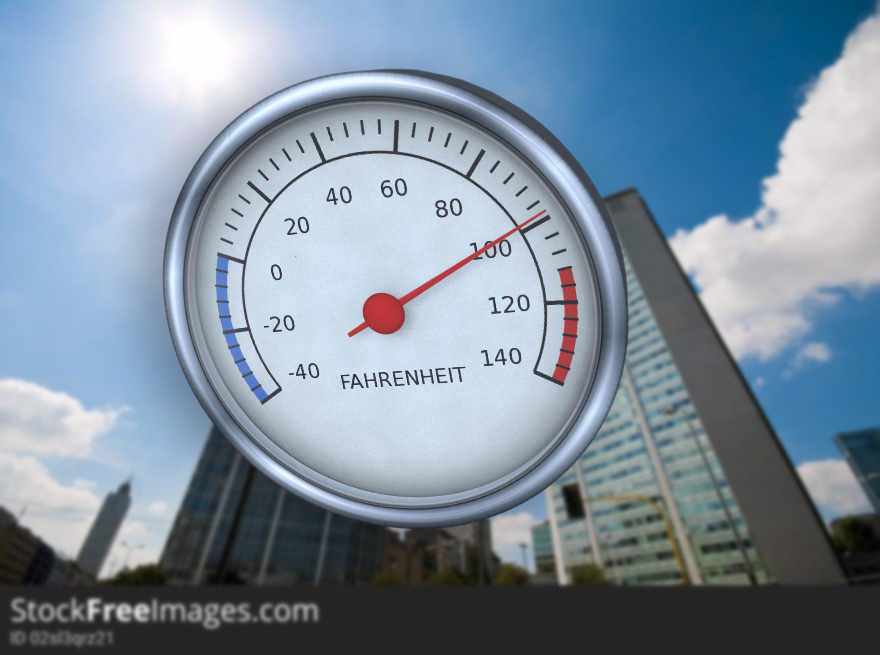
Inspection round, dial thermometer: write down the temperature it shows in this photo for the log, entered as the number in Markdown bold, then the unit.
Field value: **98** °F
